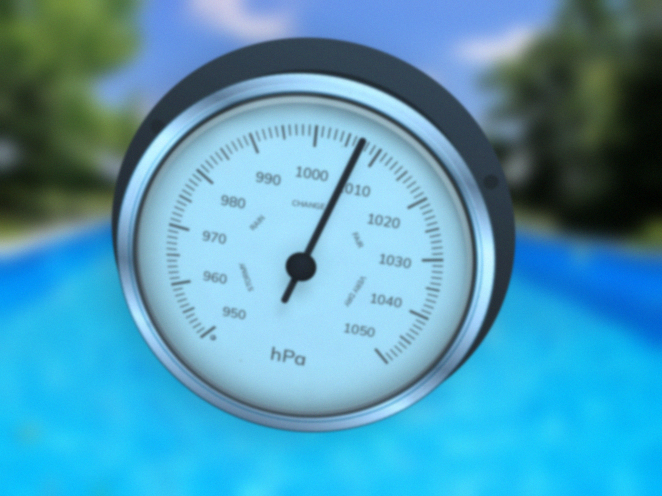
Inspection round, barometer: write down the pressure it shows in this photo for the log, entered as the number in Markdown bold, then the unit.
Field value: **1007** hPa
